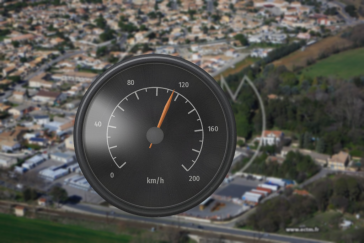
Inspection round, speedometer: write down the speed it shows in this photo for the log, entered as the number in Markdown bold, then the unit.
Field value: **115** km/h
